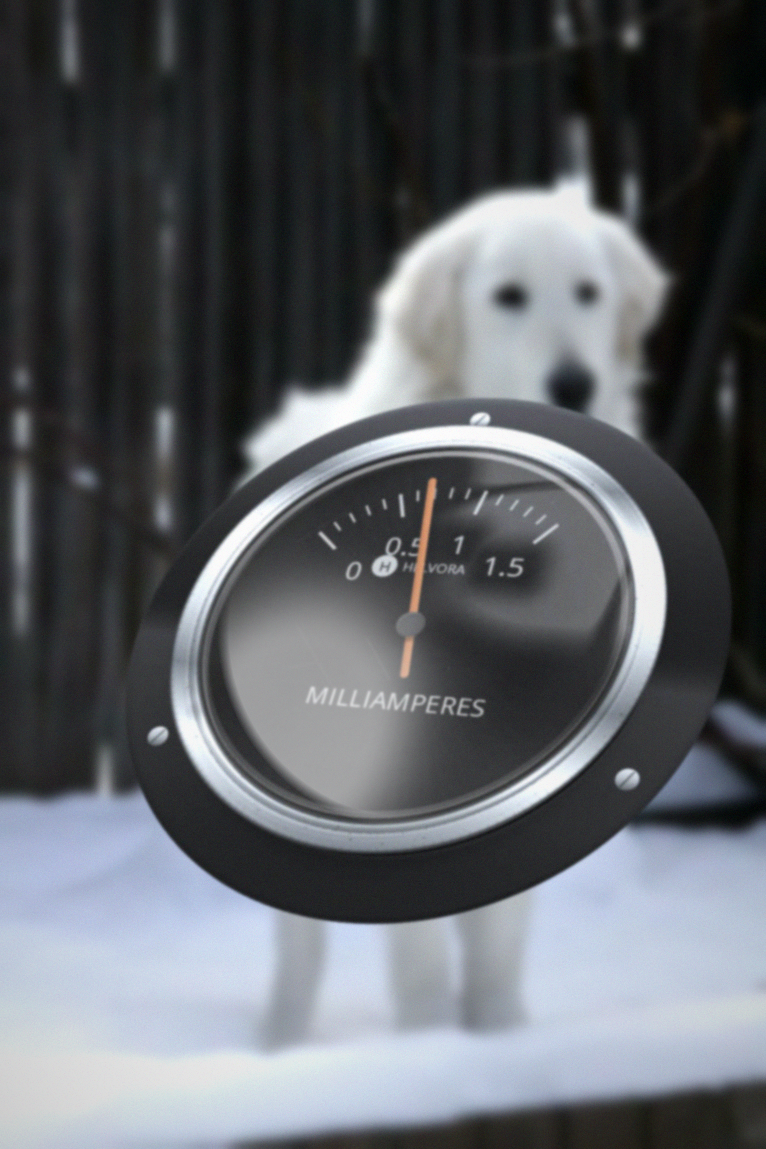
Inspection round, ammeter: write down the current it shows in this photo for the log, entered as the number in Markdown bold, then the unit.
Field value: **0.7** mA
